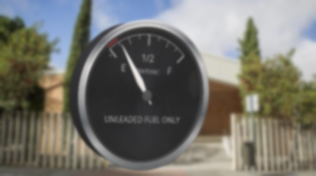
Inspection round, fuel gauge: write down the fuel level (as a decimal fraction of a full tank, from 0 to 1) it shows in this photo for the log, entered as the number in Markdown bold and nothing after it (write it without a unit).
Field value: **0.125**
